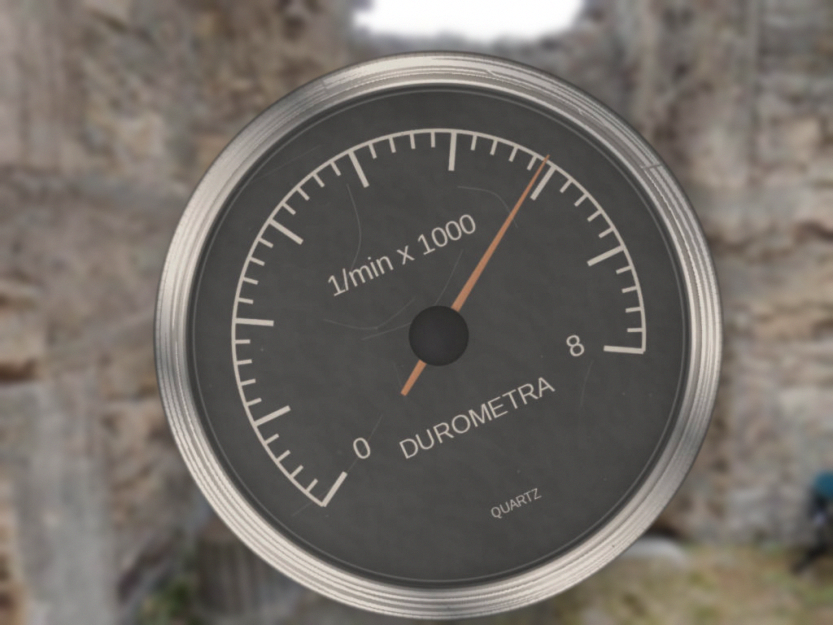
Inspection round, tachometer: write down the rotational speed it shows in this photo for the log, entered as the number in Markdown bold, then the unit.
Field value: **5900** rpm
